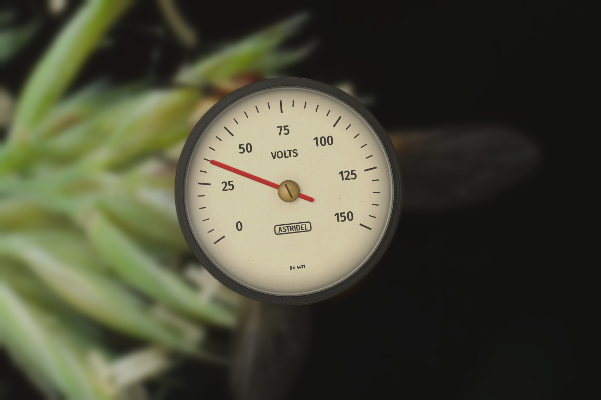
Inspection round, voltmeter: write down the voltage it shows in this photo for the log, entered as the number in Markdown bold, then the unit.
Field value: **35** V
